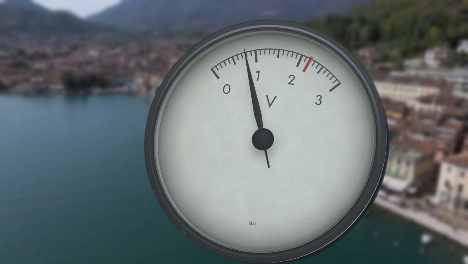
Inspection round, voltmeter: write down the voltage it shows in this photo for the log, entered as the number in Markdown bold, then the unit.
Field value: **0.8** V
